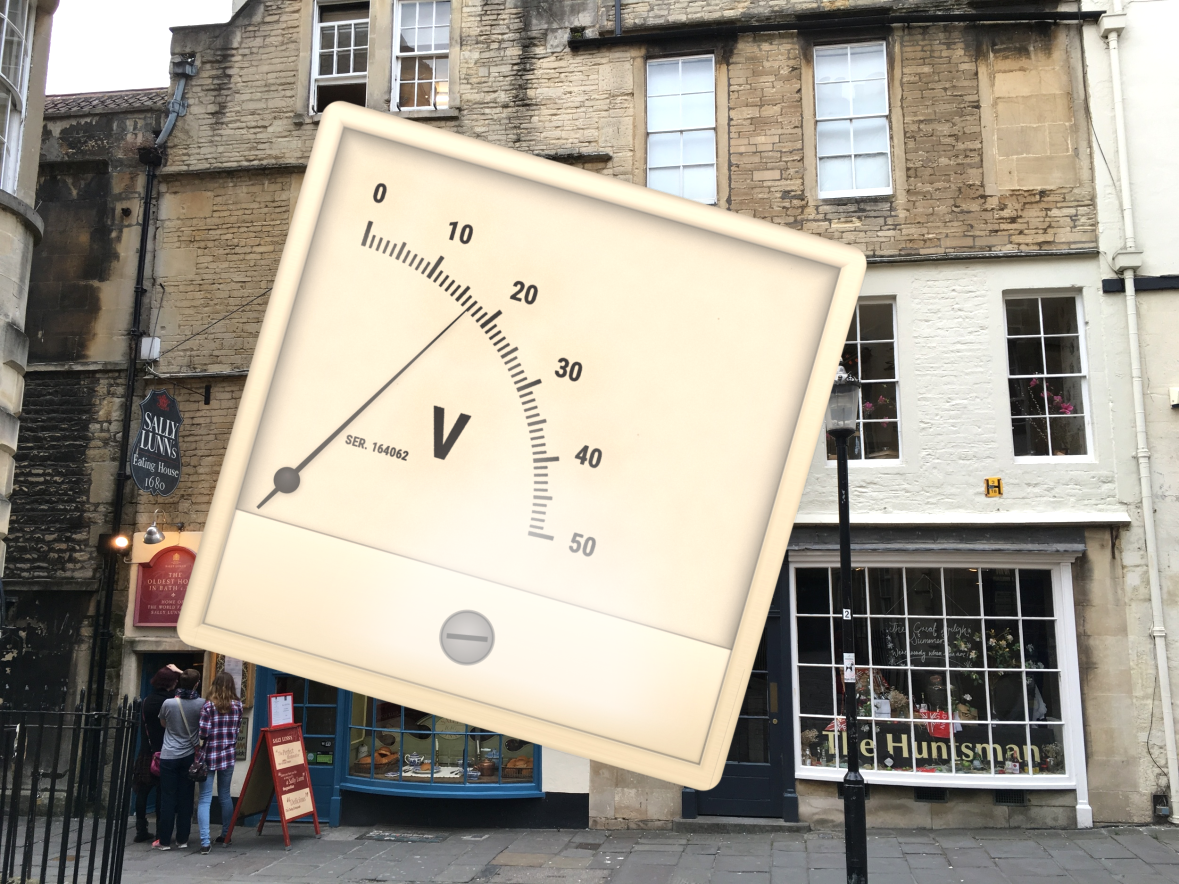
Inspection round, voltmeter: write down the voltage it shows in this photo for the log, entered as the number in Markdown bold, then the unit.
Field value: **17** V
